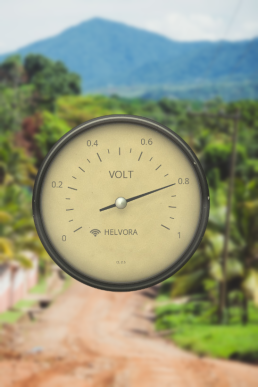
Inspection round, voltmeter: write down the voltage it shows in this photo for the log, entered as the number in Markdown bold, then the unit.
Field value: **0.8** V
